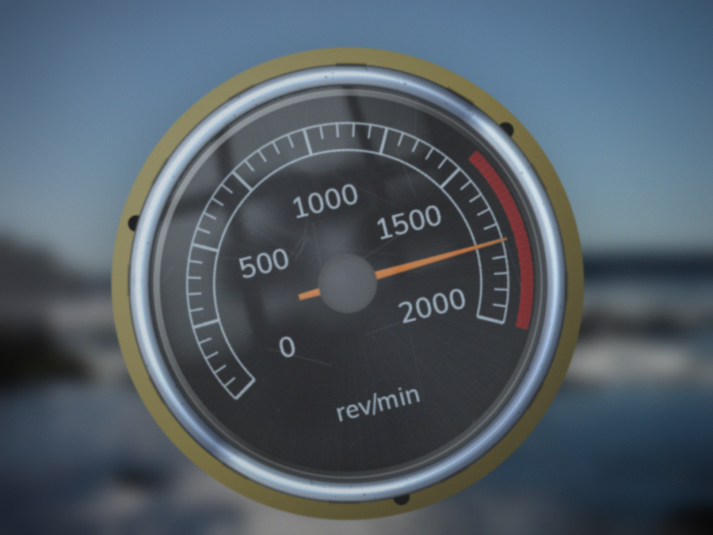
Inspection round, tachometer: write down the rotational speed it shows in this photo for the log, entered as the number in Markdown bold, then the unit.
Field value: **1750** rpm
